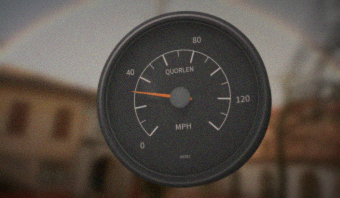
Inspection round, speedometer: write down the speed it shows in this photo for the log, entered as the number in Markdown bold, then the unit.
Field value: **30** mph
